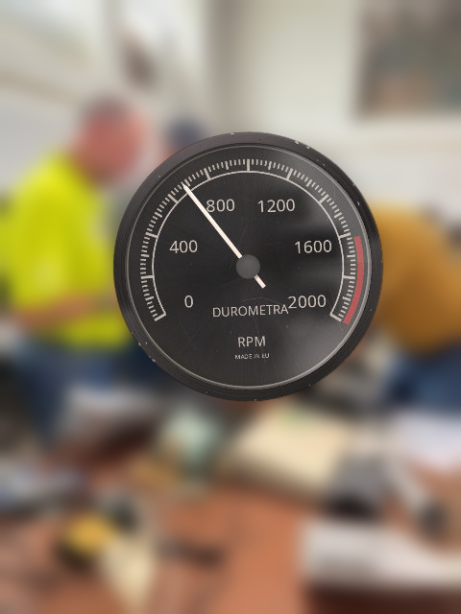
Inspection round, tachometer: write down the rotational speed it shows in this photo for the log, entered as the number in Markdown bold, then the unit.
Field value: **680** rpm
